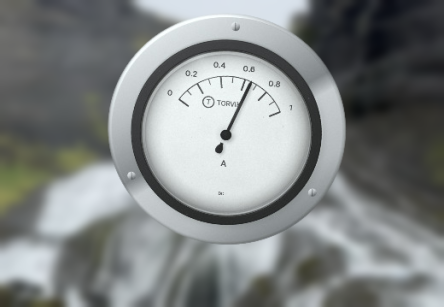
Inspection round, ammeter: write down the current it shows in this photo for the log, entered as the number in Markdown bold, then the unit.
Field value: **0.65** A
